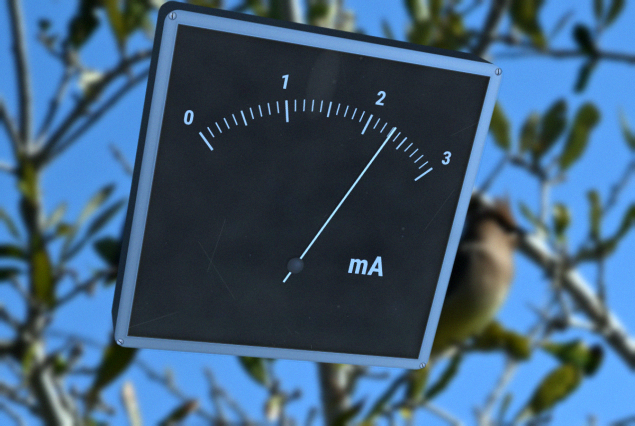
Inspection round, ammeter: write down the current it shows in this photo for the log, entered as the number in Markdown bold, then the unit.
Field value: **2.3** mA
